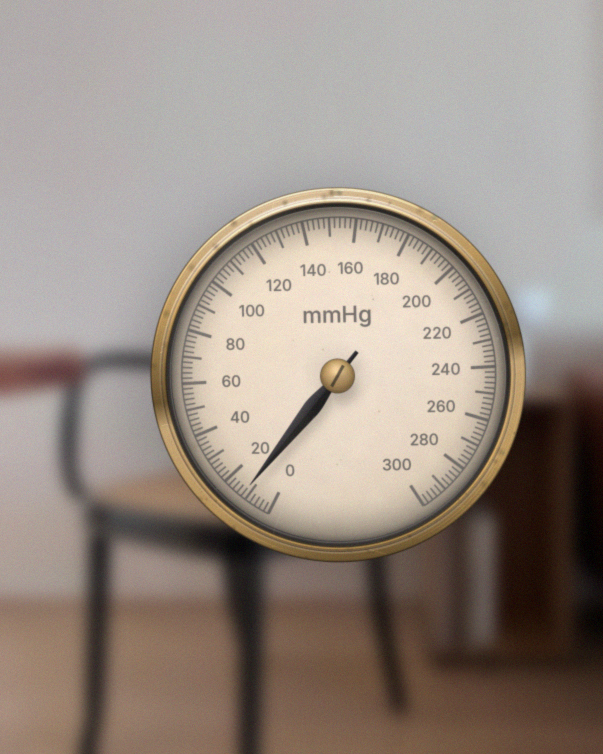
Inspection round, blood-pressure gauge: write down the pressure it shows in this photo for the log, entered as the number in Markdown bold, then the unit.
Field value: **12** mmHg
